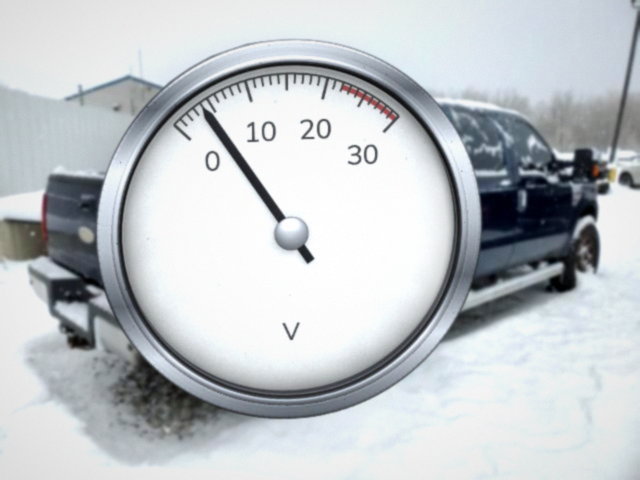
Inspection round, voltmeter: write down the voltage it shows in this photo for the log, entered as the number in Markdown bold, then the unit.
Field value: **4** V
